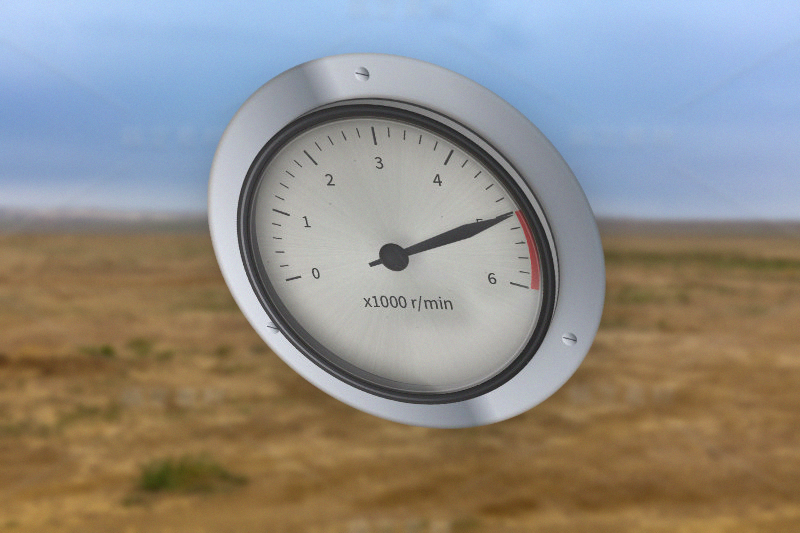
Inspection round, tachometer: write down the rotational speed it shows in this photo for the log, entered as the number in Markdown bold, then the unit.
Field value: **5000** rpm
